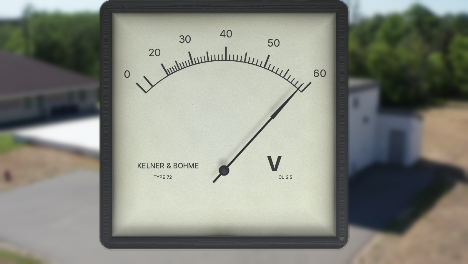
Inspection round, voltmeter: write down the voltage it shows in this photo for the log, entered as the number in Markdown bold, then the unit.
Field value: **59** V
